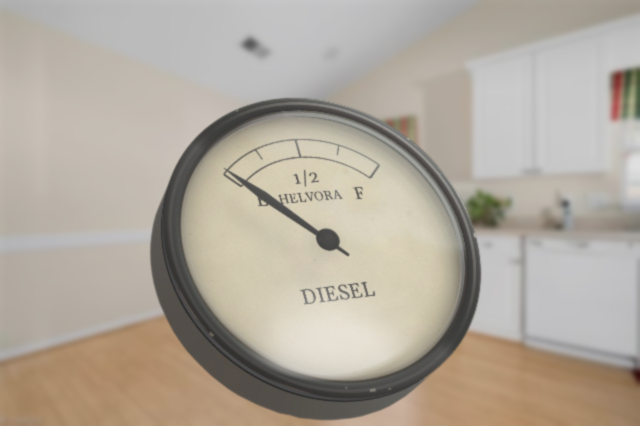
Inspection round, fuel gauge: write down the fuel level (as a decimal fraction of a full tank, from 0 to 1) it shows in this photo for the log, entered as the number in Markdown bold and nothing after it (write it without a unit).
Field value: **0**
